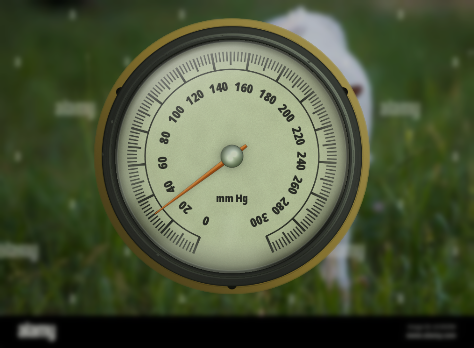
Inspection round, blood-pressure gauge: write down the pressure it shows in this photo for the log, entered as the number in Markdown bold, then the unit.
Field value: **30** mmHg
